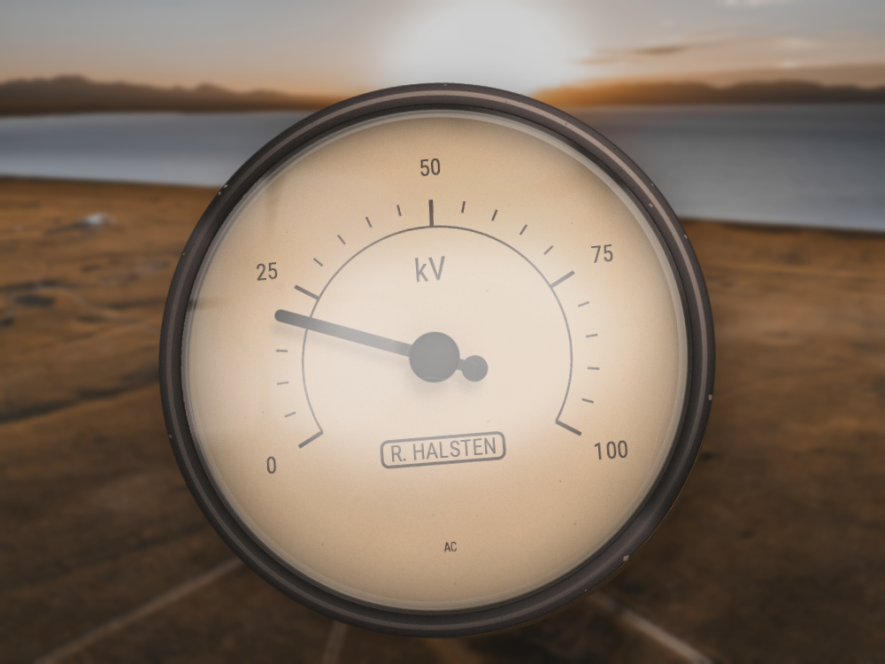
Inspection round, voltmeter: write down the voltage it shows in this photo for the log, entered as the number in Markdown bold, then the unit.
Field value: **20** kV
